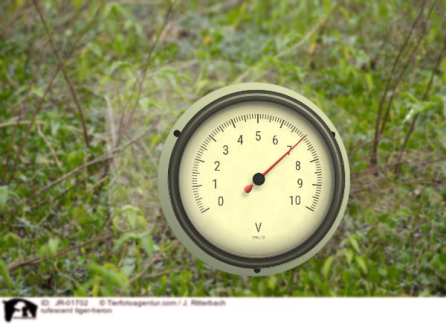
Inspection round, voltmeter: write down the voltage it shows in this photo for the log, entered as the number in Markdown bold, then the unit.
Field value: **7** V
